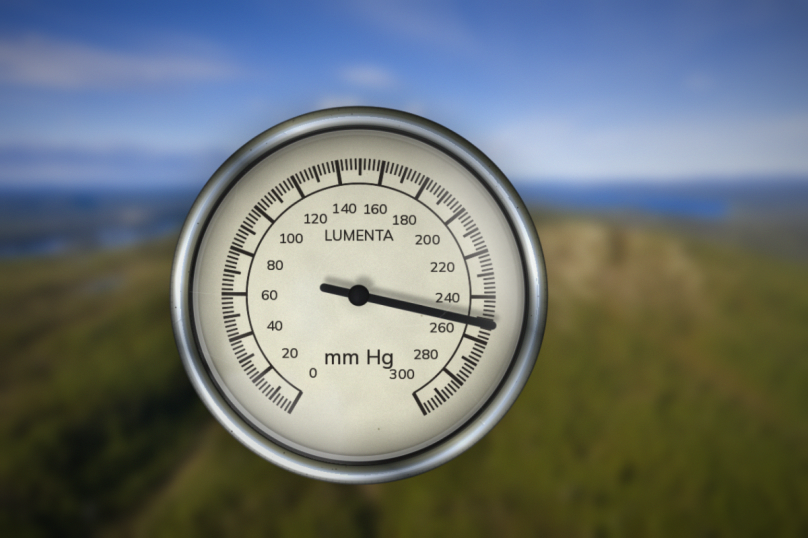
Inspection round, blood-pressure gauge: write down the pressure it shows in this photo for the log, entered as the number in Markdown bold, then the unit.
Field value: **252** mmHg
